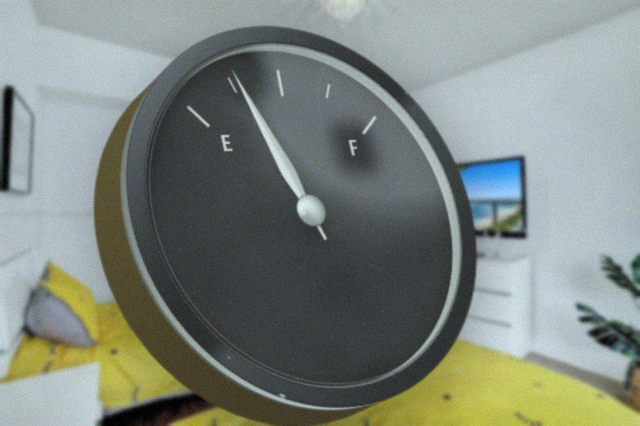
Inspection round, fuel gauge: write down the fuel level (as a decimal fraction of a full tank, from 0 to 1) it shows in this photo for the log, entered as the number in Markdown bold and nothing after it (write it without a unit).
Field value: **0.25**
